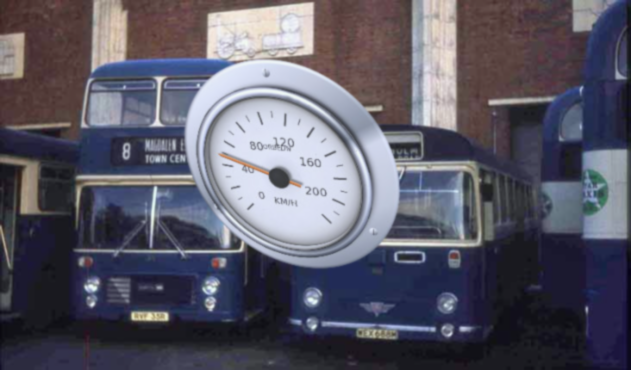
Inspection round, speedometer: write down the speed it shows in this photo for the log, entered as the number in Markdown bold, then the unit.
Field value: **50** km/h
